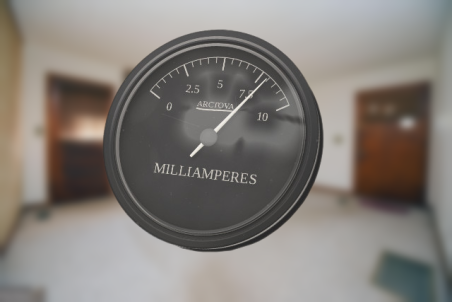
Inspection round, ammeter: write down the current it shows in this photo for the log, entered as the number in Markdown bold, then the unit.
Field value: **8** mA
